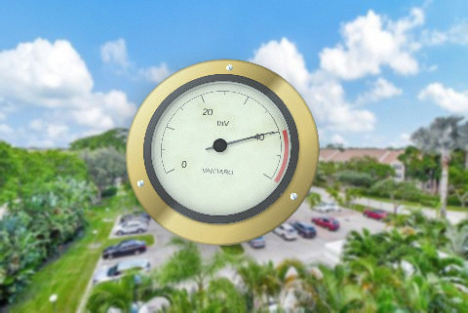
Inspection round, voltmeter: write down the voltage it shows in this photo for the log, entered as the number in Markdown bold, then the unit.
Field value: **40** mV
